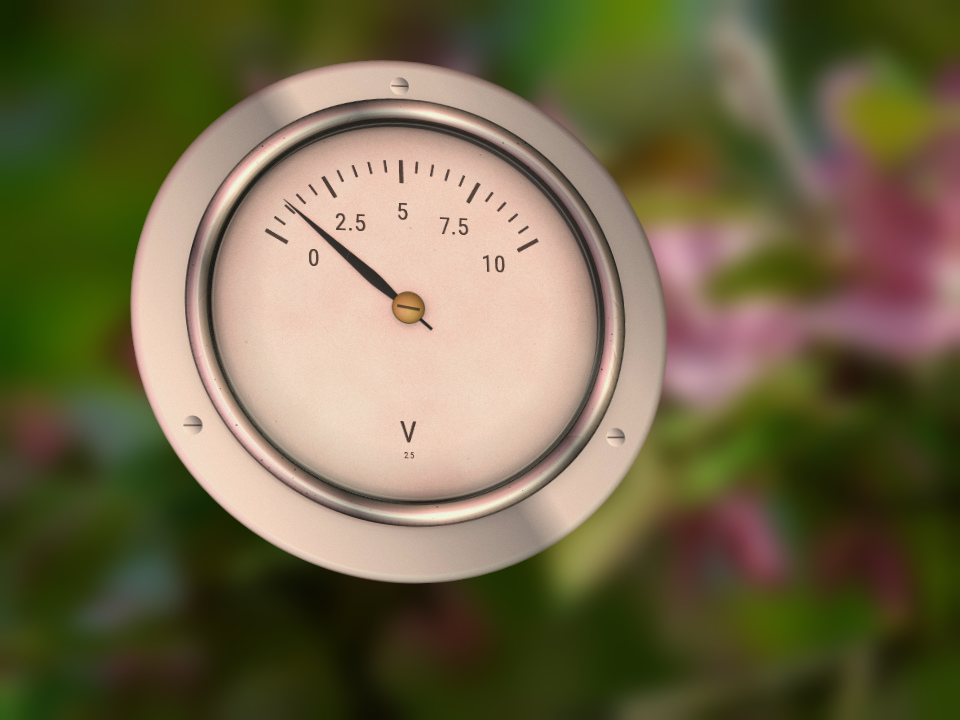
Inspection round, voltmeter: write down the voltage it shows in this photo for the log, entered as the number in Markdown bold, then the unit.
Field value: **1** V
